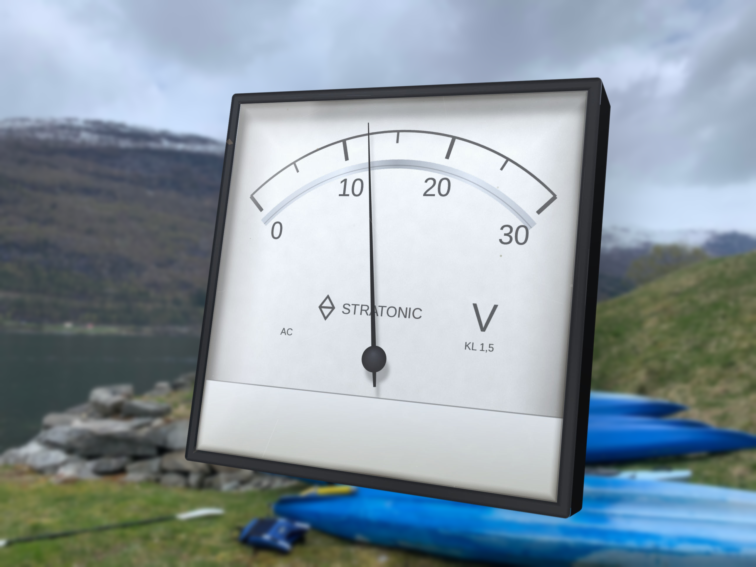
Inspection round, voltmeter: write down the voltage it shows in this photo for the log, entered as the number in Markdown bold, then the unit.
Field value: **12.5** V
